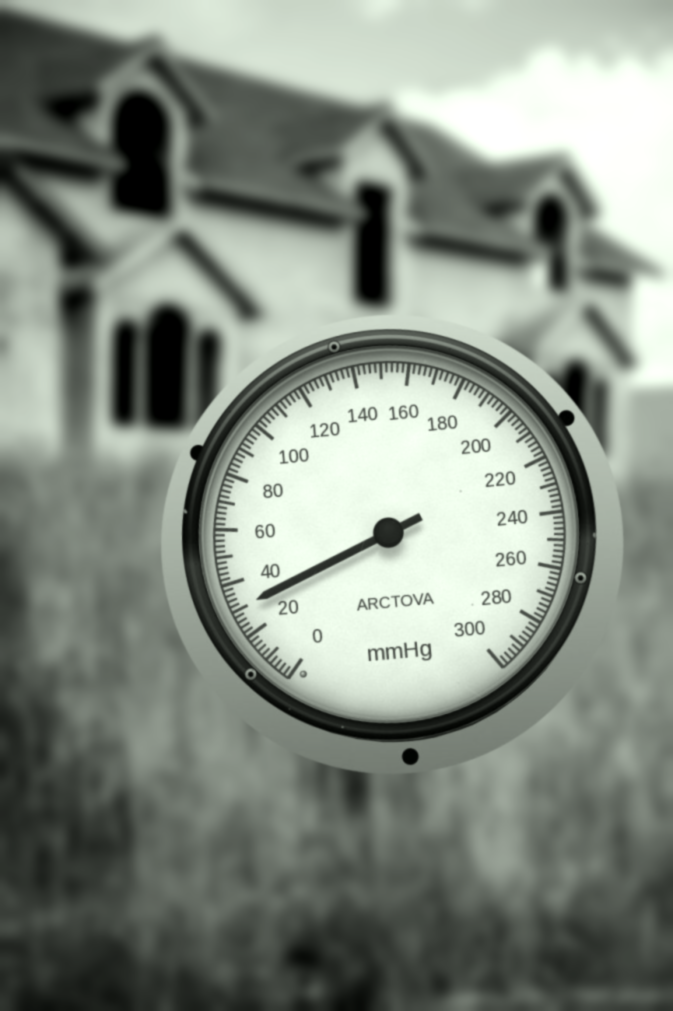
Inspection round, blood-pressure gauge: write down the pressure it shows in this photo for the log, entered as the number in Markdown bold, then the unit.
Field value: **30** mmHg
